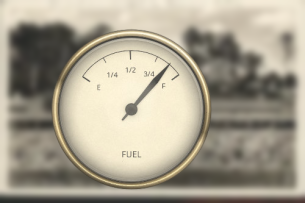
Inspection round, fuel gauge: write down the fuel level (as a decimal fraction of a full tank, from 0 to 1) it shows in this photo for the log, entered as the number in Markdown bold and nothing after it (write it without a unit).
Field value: **0.875**
